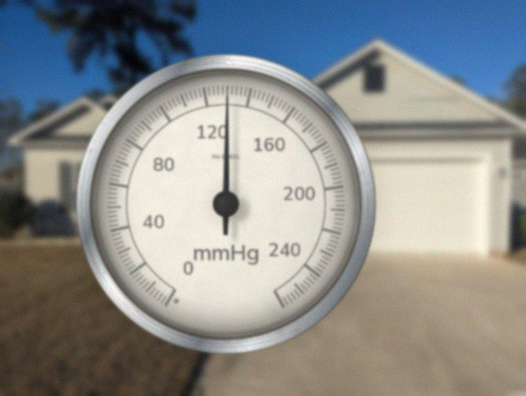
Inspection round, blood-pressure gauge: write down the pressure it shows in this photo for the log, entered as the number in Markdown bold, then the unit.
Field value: **130** mmHg
